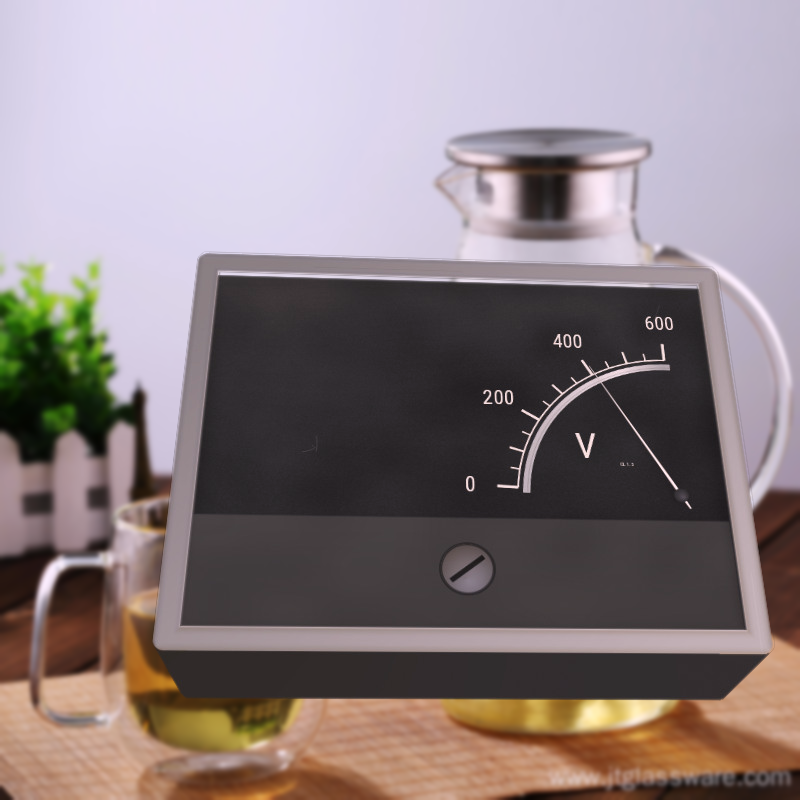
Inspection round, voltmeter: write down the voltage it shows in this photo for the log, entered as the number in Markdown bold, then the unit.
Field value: **400** V
